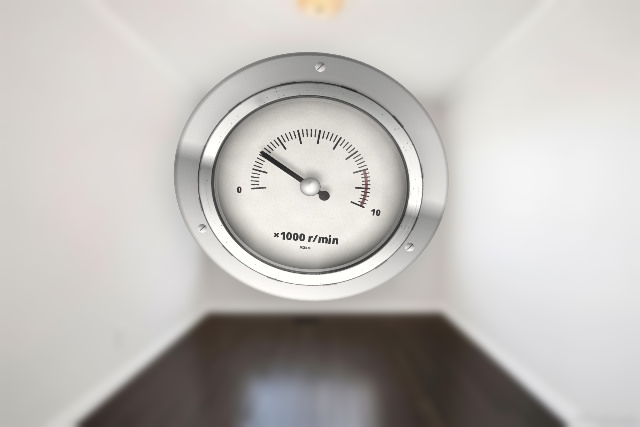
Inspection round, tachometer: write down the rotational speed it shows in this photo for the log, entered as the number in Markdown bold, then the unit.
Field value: **2000** rpm
